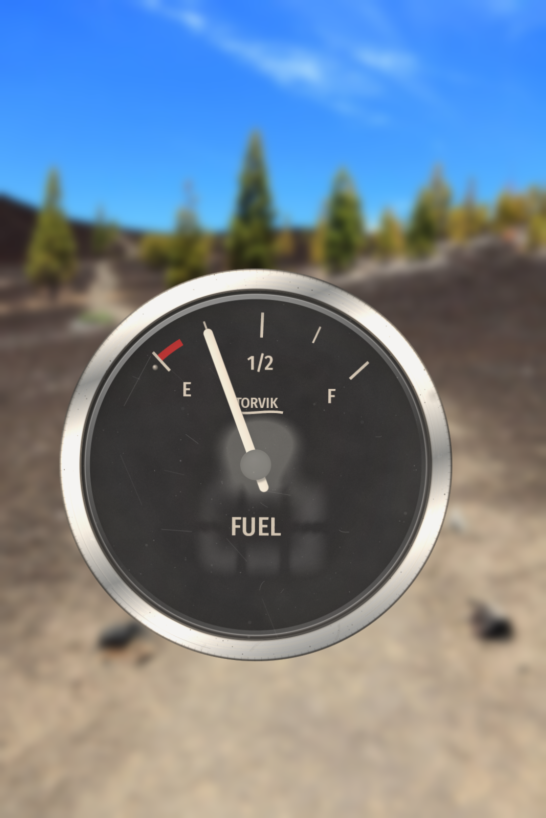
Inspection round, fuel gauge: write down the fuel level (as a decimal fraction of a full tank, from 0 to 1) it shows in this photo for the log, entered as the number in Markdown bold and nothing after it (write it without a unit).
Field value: **0.25**
